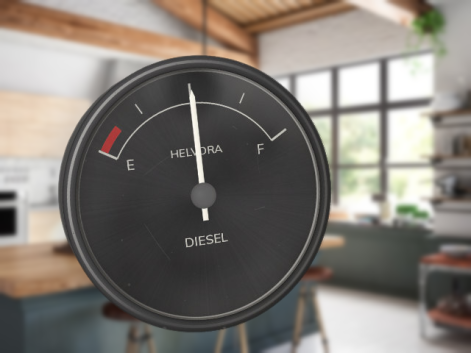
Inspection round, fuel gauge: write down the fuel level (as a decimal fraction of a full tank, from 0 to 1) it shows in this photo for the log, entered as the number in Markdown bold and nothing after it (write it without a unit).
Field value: **0.5**
